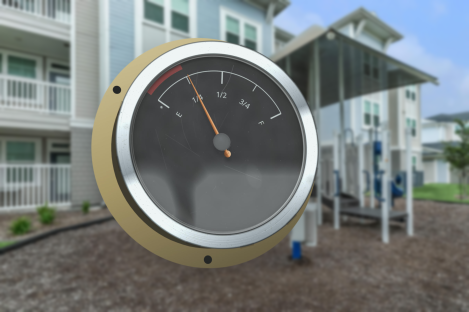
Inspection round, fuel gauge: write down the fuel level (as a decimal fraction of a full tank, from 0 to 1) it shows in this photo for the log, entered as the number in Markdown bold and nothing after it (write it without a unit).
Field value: **0.25**
